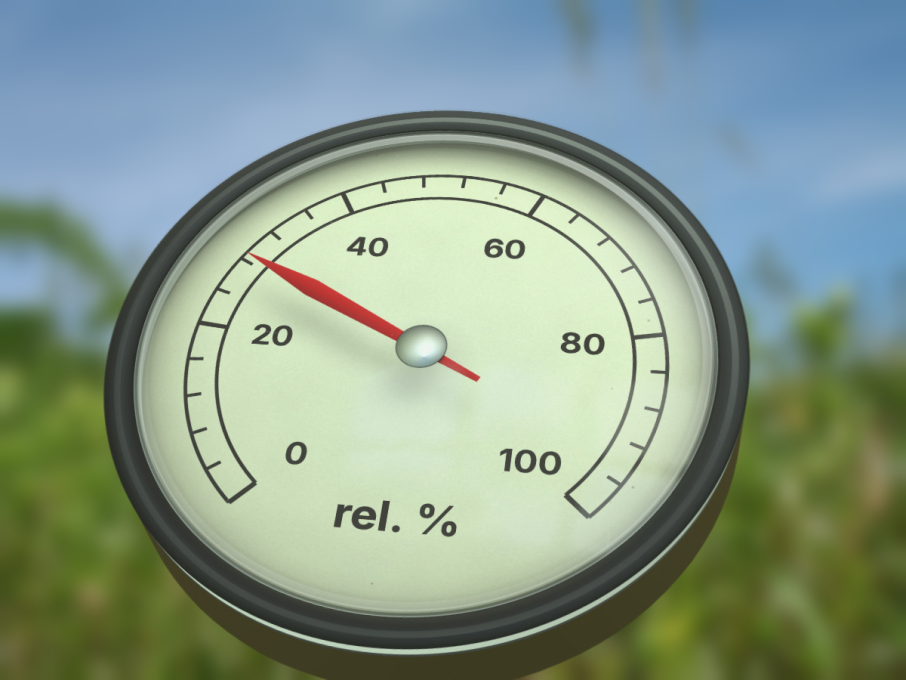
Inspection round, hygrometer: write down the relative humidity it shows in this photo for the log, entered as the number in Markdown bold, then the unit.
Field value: **28** %
